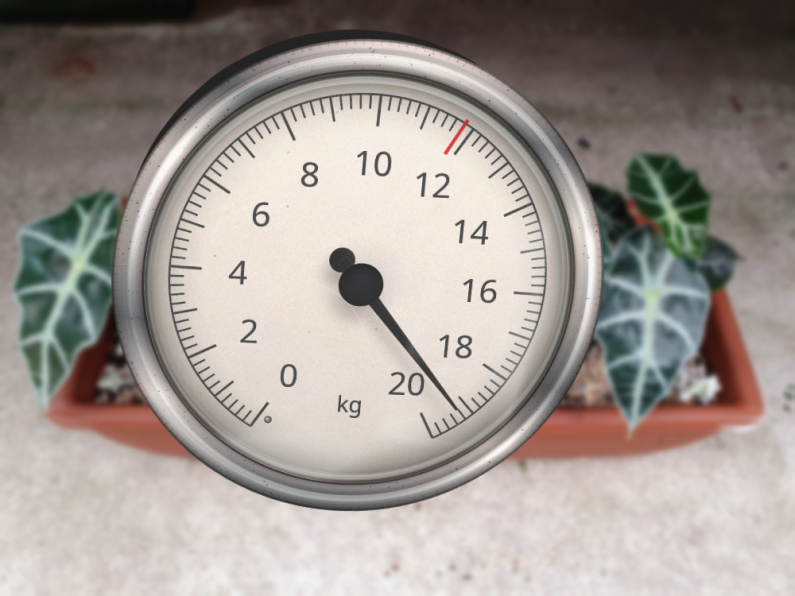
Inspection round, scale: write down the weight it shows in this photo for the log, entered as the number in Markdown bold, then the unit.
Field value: **19.2** kg
